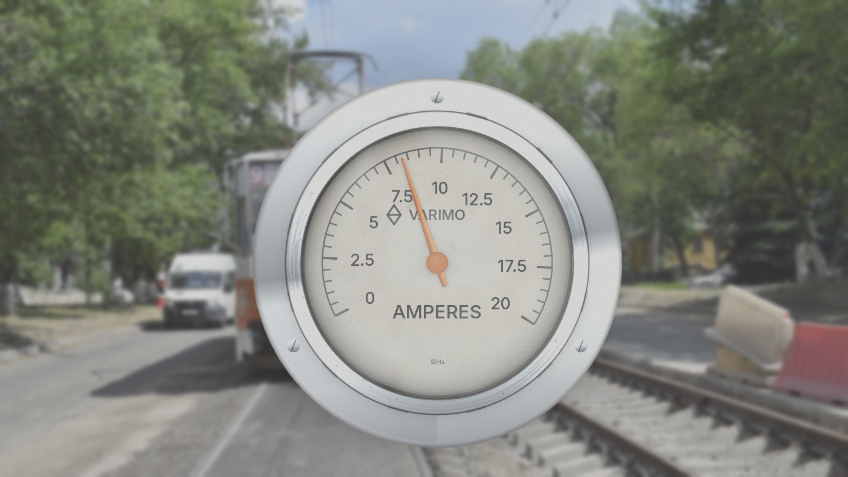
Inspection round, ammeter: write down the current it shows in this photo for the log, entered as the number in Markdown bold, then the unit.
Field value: **8.25** A
